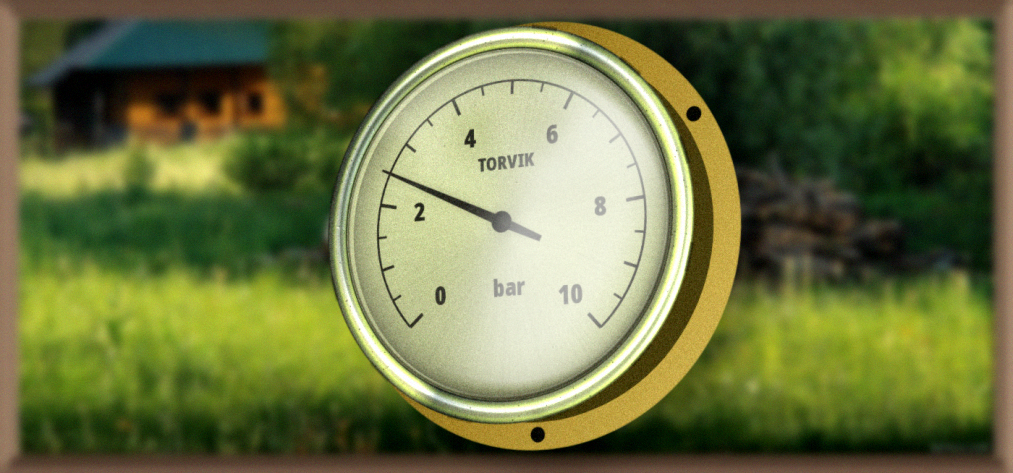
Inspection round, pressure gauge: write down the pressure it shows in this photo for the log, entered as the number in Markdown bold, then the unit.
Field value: **2.5** bar
